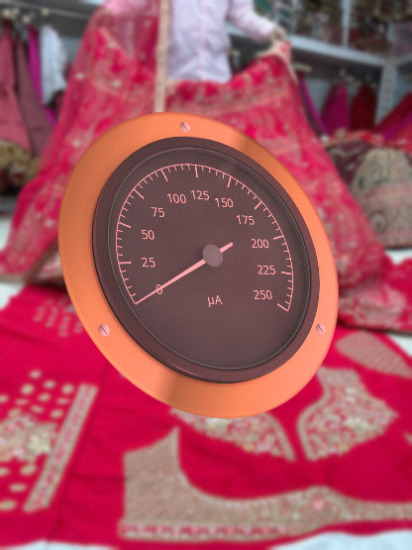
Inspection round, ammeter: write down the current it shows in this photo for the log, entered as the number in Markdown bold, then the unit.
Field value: **0** µA
